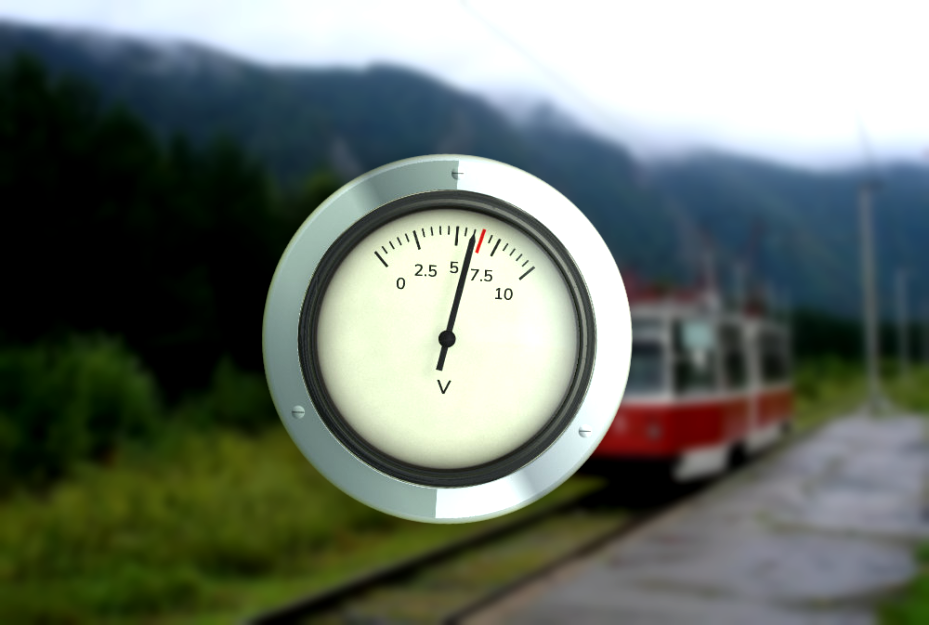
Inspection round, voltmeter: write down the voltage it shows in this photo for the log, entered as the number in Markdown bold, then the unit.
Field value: **6** V
